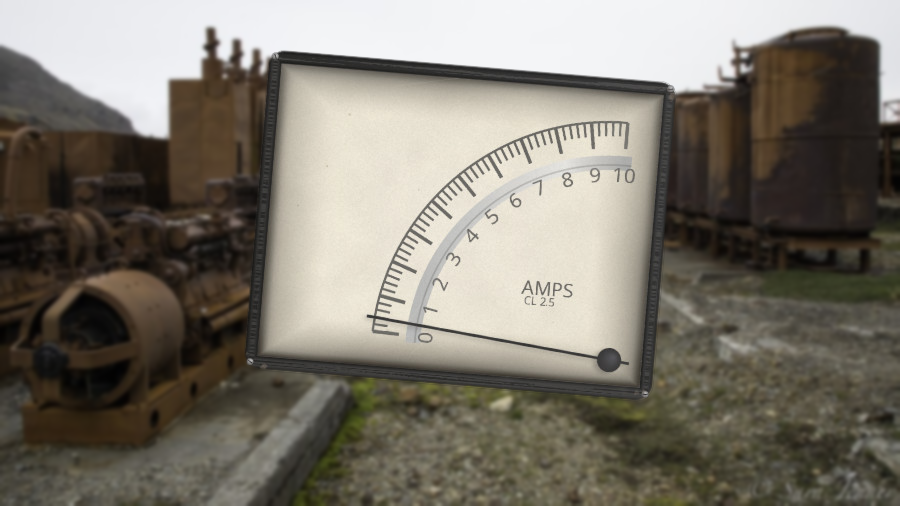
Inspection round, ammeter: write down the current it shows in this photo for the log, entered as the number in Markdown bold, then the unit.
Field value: **0.4** A
